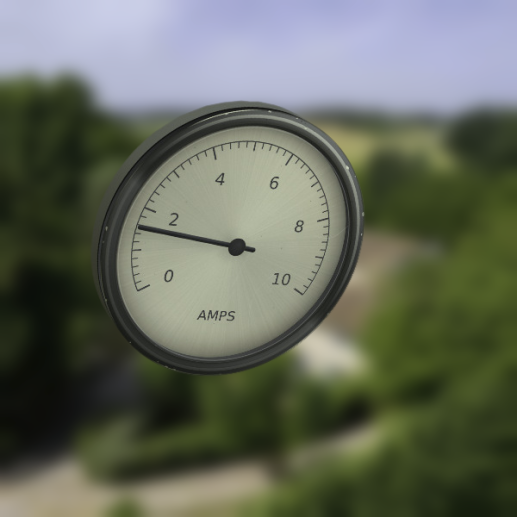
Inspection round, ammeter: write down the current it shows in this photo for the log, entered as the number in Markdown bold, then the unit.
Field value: **1.6** A
